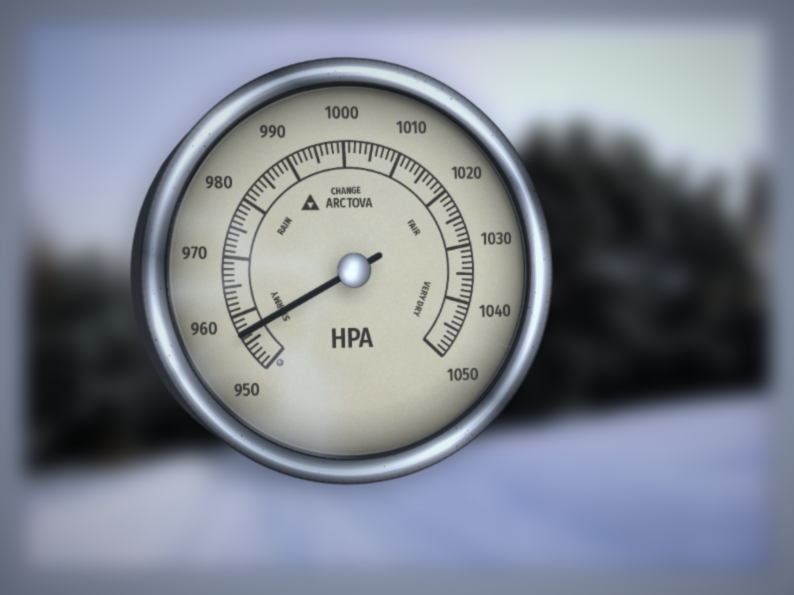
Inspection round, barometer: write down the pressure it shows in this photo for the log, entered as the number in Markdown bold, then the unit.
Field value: **957** hPa
